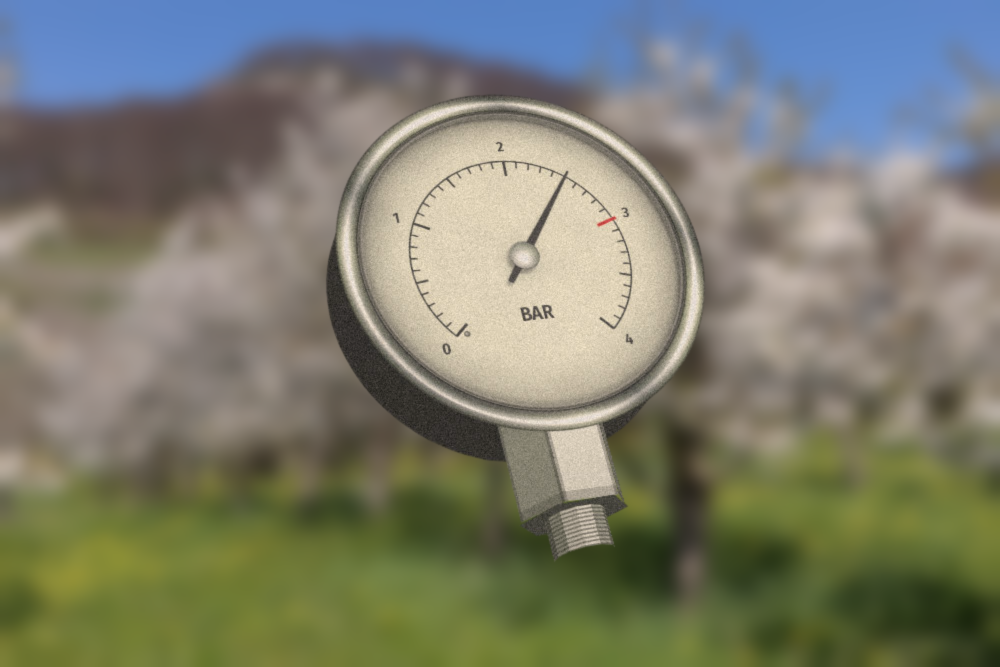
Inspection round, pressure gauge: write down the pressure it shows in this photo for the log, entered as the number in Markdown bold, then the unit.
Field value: **2.5** bar
